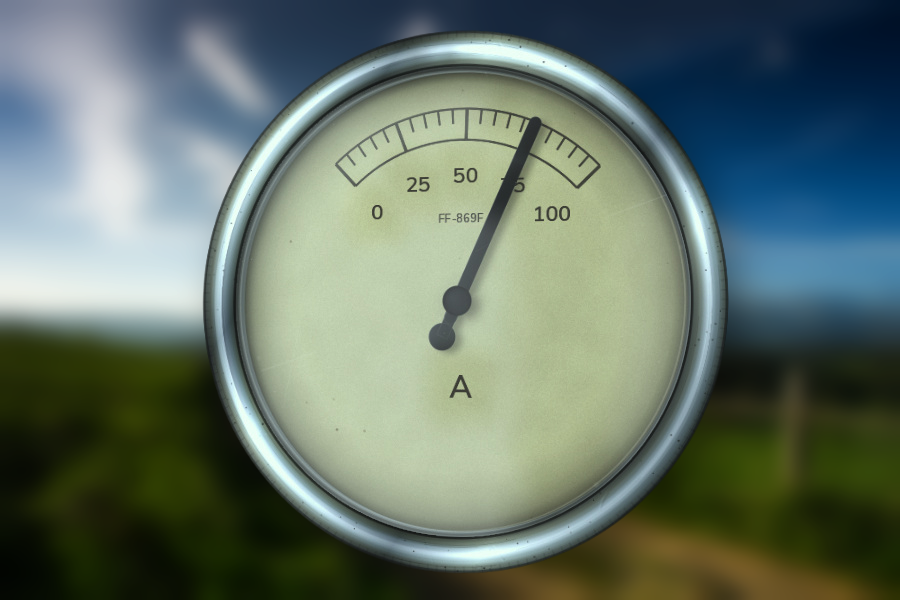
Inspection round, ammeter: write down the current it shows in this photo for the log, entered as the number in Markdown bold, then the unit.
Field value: **75** A
